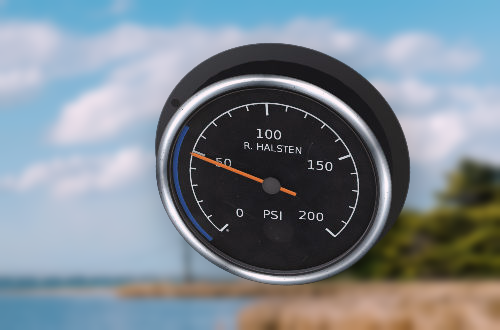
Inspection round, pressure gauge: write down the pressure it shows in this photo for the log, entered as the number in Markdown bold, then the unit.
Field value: **50** psi
